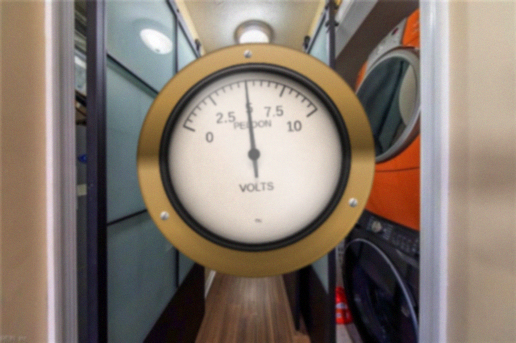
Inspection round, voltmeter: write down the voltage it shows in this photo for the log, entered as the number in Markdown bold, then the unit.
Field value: **5** V
